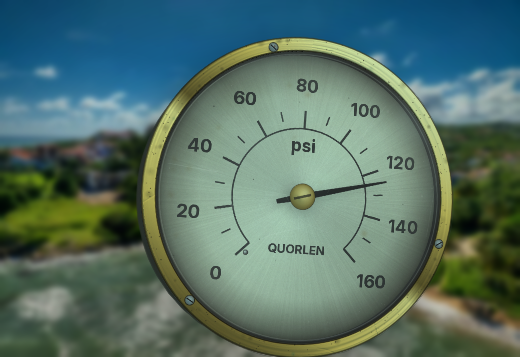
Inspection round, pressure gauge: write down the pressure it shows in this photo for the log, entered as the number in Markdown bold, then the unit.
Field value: **125** psi
